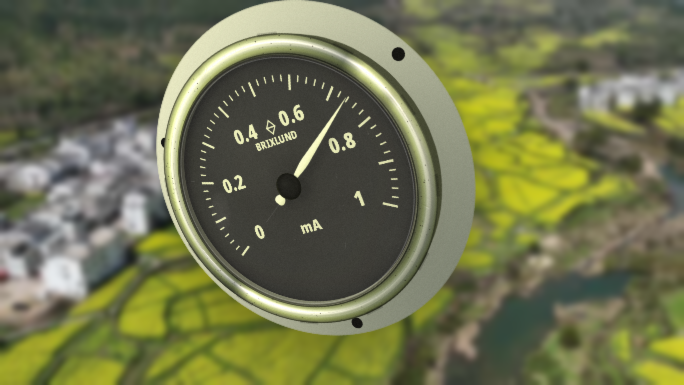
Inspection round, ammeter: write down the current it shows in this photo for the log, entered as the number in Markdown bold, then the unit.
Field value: **0.74** mA
